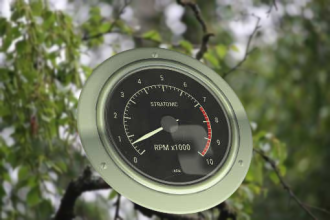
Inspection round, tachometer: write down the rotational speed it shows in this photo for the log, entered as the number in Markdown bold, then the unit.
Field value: **600** rpm
